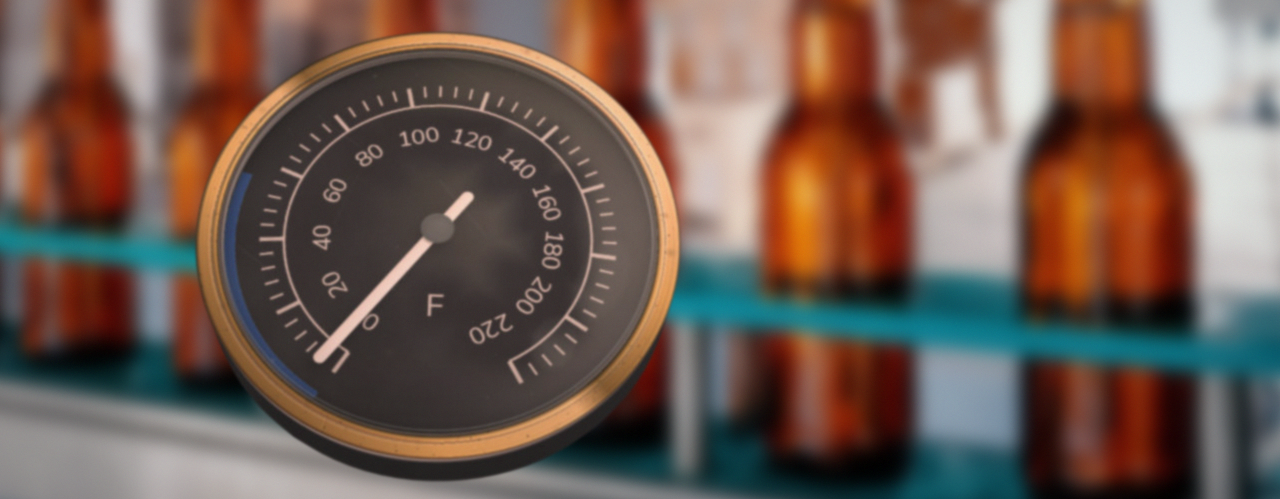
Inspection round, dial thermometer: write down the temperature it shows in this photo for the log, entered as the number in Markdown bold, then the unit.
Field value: **4** °F
